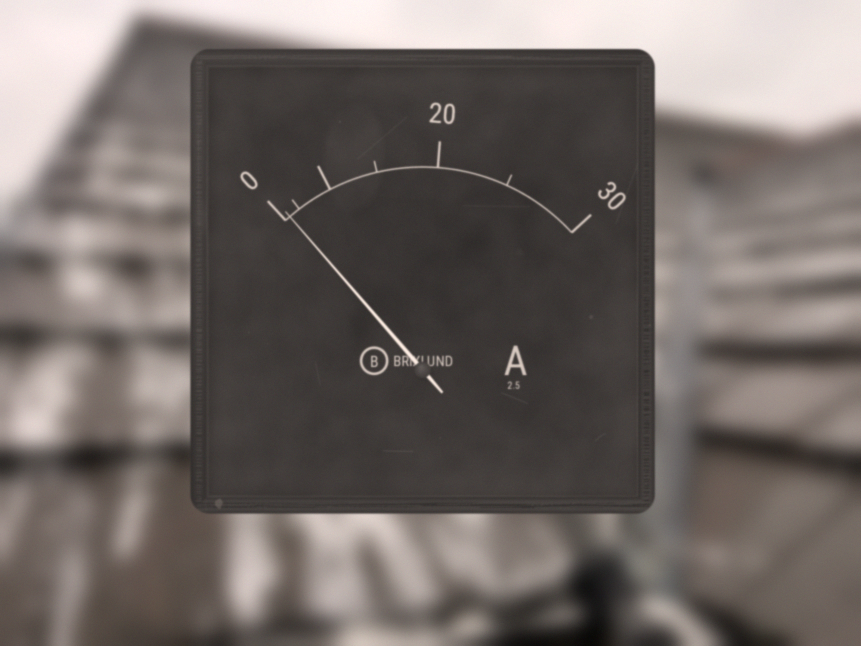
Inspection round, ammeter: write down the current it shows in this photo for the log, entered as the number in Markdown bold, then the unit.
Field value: **2.5** A
